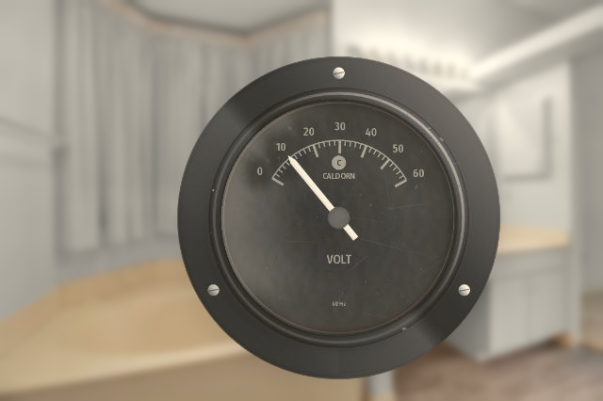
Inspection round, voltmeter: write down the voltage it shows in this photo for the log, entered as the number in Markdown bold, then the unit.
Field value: **10** V
